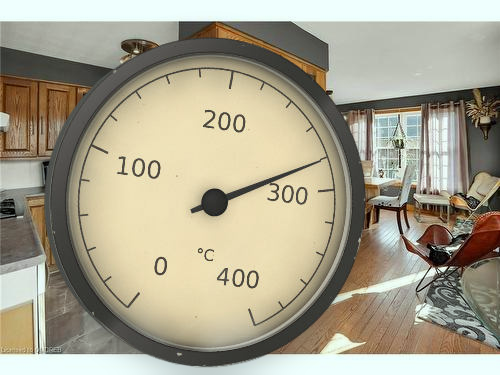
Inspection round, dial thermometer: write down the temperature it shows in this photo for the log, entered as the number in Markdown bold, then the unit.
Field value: **280** °C
